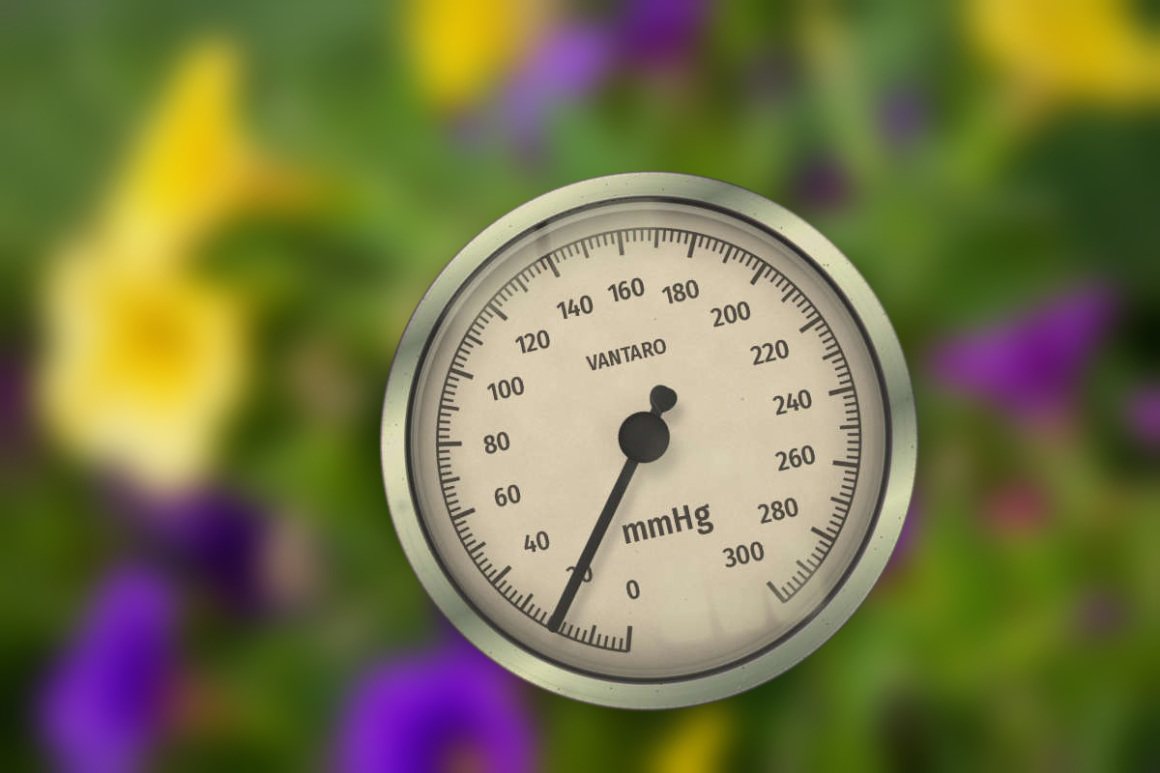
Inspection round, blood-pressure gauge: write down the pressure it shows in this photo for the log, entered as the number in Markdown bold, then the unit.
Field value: **20** mmHg
